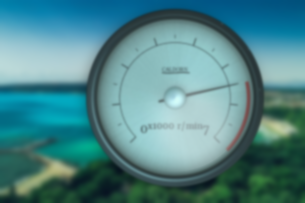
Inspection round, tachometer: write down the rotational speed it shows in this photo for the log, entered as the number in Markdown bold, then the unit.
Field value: **5500** rpm
